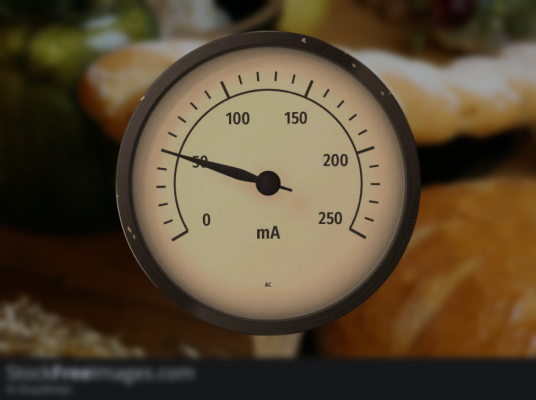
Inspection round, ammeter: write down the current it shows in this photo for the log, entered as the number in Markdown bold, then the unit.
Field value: **50** mA
